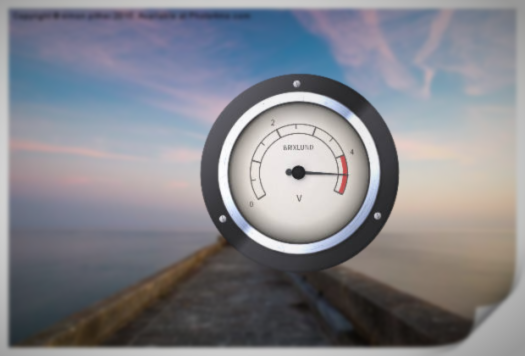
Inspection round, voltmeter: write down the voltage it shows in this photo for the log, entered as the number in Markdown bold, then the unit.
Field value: **4.5** V
